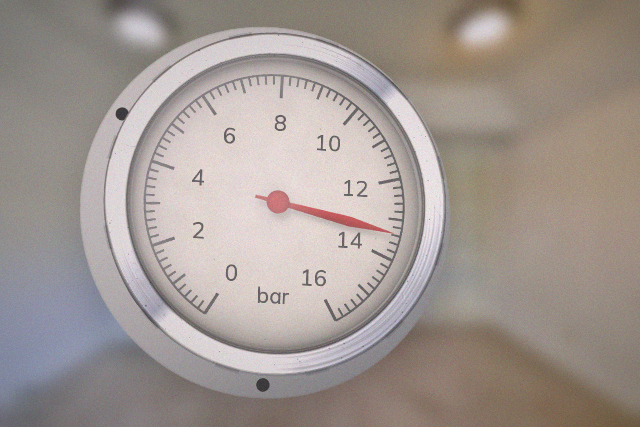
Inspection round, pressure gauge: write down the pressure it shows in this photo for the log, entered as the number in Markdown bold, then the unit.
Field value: **13.4** bar
